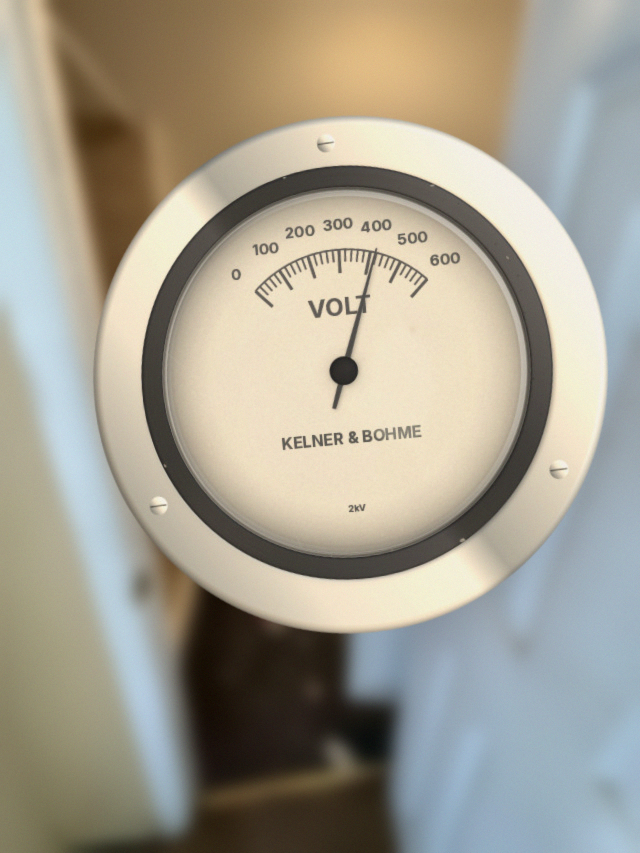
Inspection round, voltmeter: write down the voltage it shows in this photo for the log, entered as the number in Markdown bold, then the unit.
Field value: **420** V
